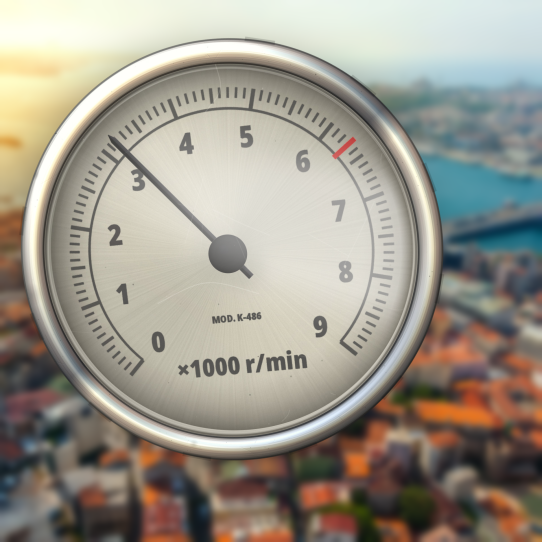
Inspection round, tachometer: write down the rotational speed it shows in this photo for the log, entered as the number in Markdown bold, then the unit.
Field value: **3200** rpm
